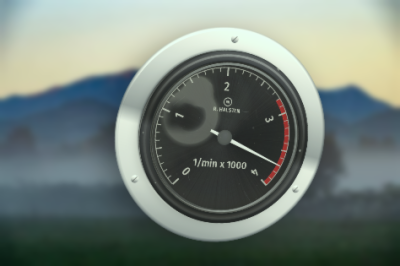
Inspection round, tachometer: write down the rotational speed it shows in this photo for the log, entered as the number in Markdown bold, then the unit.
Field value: **3700** rpm
